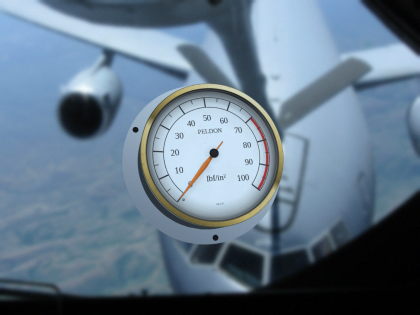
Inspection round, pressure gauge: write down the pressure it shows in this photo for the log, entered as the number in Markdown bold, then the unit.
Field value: **0** psi
